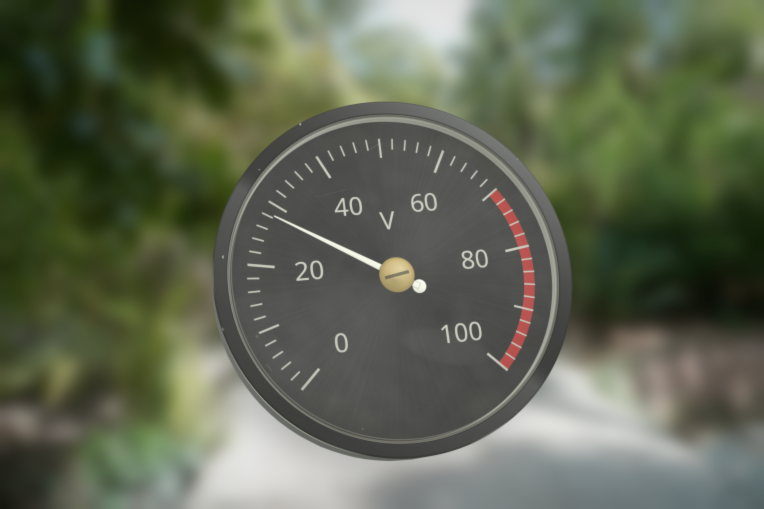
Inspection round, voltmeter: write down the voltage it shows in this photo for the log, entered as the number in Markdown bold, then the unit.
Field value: **28** V
